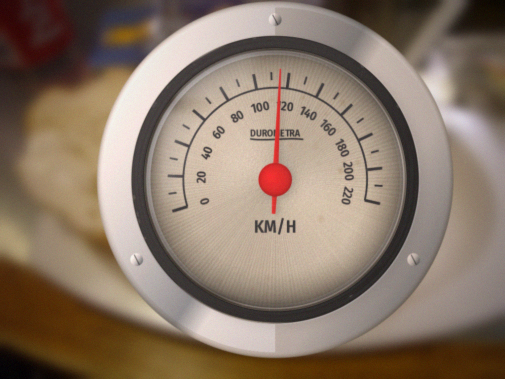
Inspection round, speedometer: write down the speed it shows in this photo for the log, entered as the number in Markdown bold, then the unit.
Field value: **115** km/h
